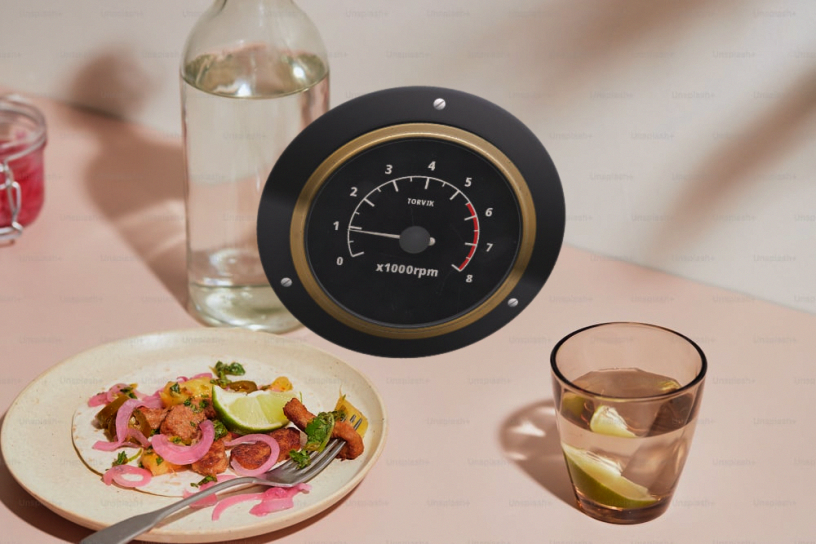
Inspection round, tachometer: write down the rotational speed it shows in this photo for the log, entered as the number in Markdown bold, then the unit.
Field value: **1000** rpm
